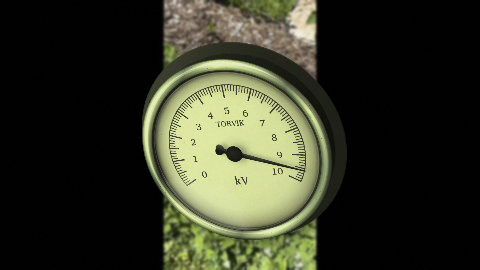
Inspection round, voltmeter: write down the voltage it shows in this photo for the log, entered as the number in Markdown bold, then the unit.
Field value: **9.5** kV
